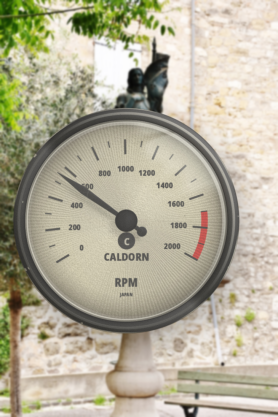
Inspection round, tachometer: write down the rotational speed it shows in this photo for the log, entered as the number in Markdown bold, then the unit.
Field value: **550** rpm
